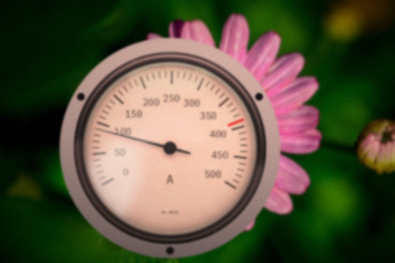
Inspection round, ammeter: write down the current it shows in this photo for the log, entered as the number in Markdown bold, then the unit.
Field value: **90** A
